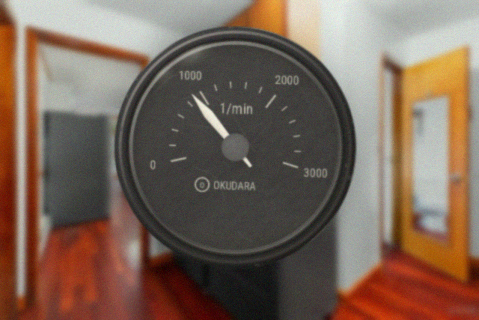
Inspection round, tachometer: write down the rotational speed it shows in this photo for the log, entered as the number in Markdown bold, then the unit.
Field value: **900** rpm
